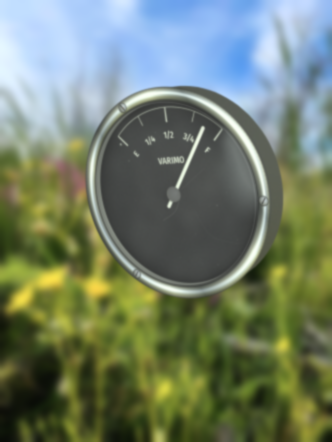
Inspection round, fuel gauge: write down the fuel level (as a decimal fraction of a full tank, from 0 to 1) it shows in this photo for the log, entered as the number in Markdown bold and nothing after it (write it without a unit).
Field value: **0.875**
